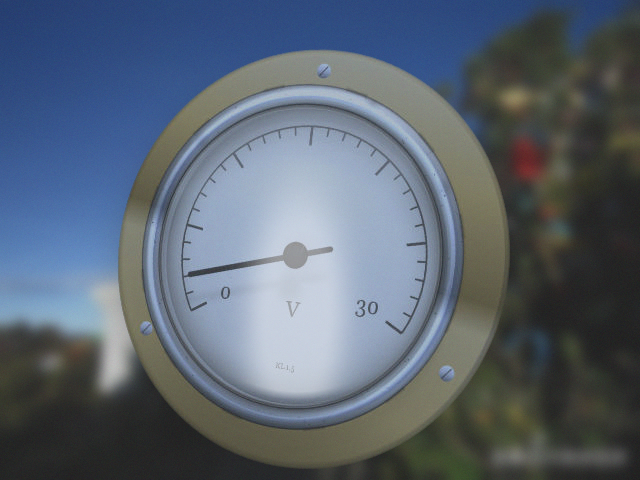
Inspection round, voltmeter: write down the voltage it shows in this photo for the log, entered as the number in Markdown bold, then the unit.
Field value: **2** V
